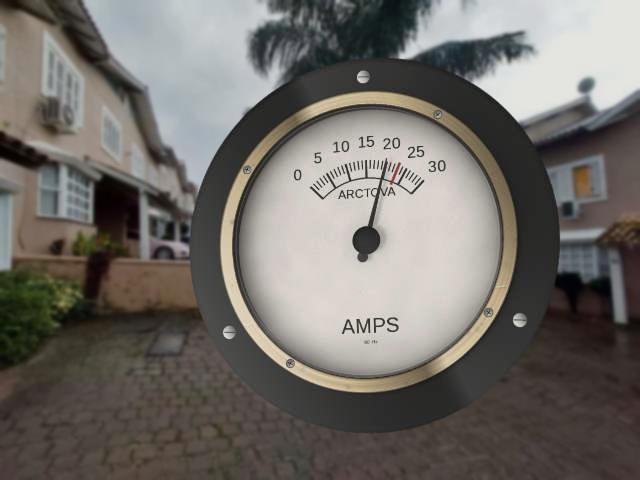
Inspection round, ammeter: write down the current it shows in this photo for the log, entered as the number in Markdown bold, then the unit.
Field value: **20** A
